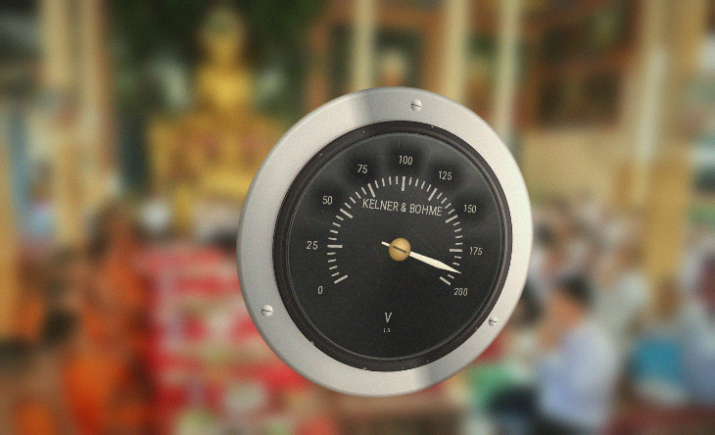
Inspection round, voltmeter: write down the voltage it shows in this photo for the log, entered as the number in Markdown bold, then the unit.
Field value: **190** V
